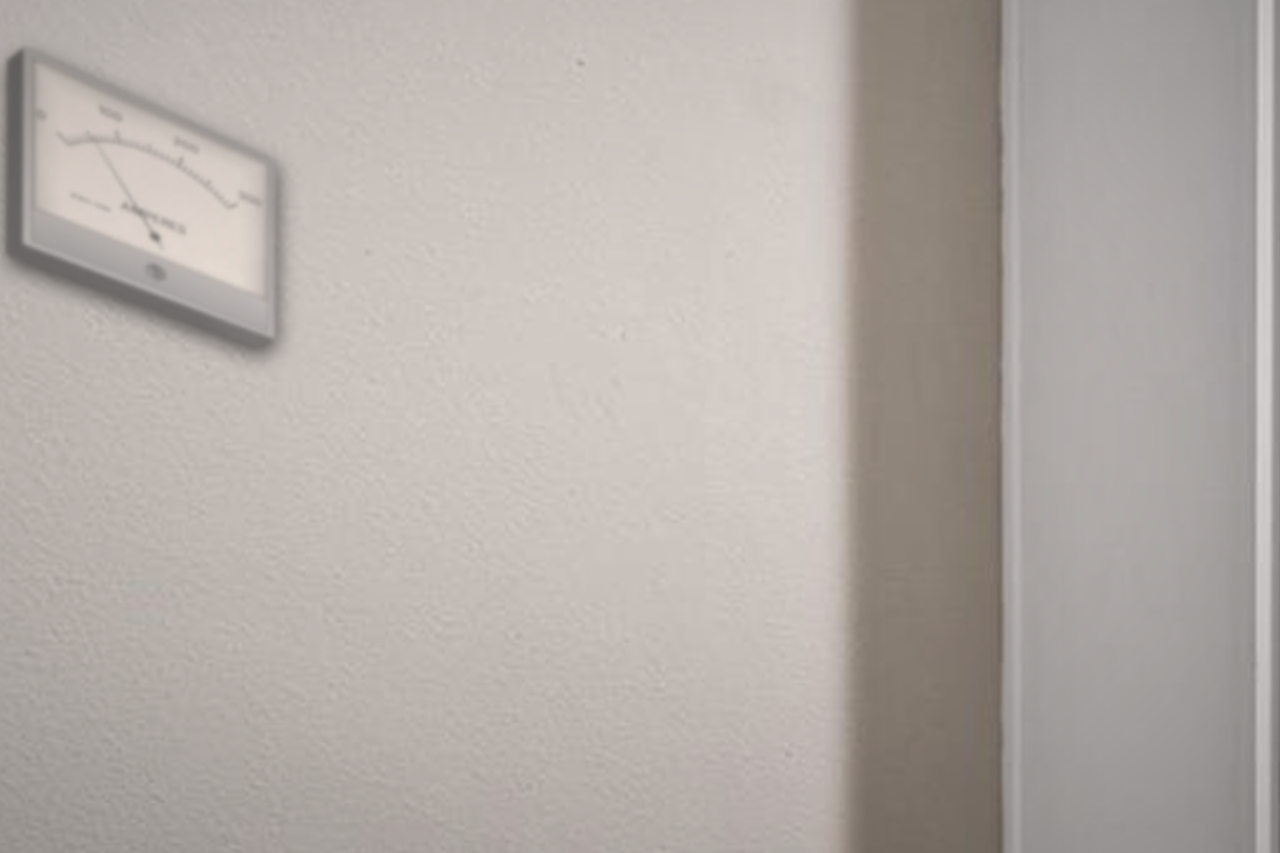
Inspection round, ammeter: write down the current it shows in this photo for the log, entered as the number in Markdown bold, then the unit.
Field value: **50** A
